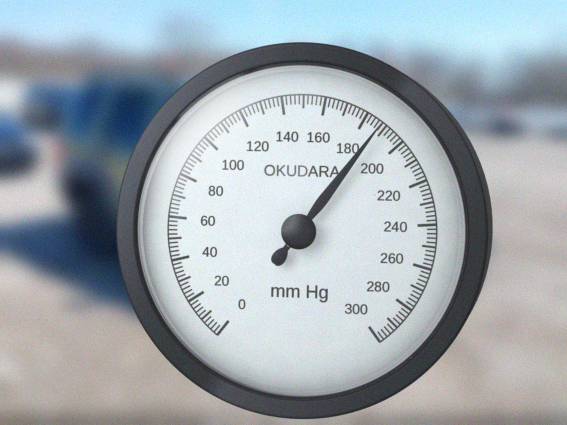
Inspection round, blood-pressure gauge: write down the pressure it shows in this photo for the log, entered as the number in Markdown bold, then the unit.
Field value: **188** mmHg
